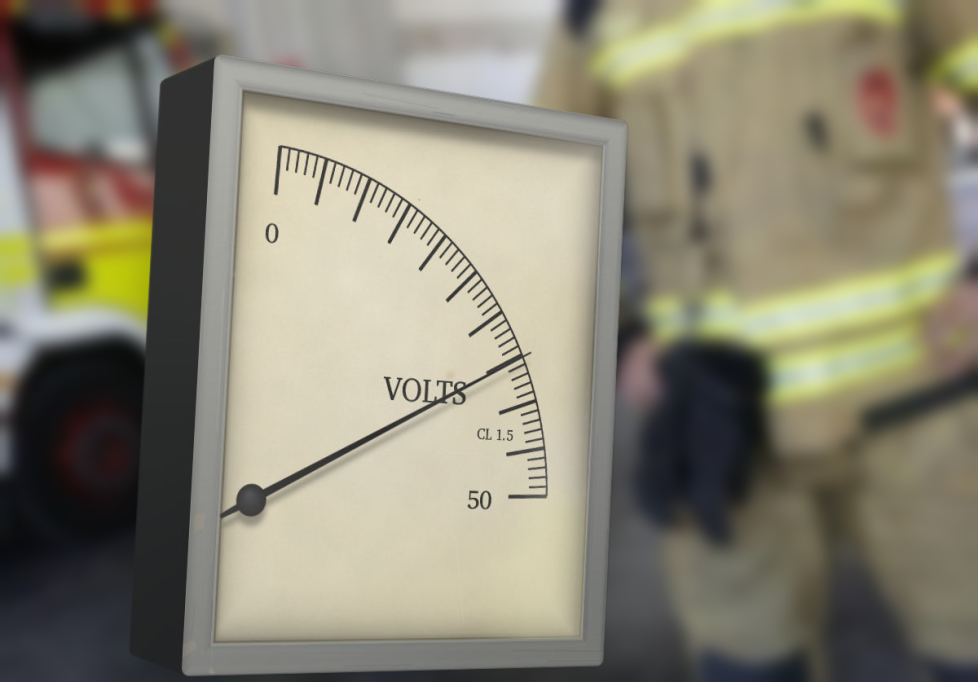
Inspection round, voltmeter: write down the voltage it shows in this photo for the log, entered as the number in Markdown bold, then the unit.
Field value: **35** V
